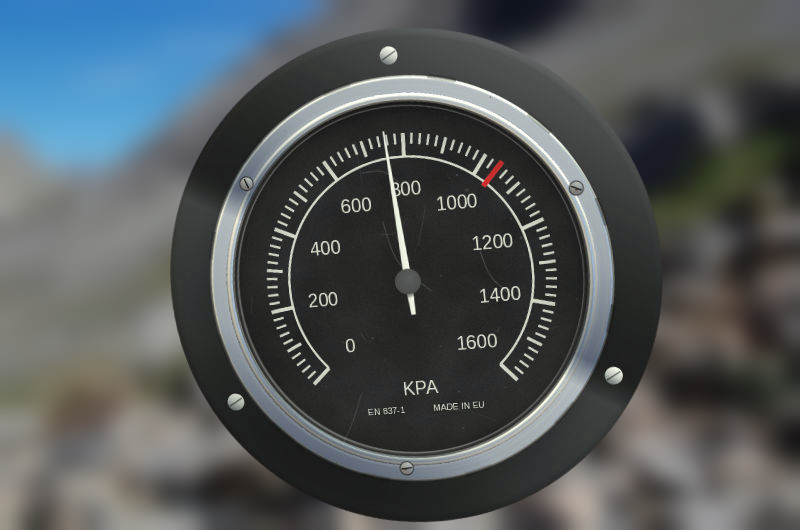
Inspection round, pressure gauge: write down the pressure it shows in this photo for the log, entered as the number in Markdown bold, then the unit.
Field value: **760** kPa
